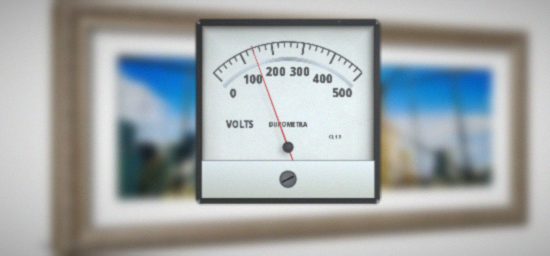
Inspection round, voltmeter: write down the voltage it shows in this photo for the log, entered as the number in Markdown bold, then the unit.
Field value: **140** V
